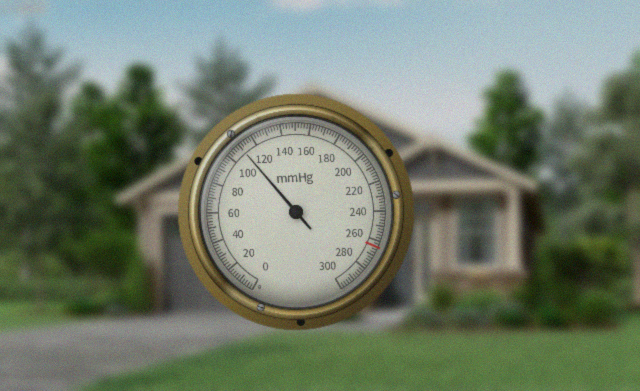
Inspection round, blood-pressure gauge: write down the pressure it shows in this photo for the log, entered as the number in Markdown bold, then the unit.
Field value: **110** mmHg
